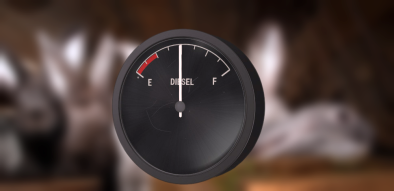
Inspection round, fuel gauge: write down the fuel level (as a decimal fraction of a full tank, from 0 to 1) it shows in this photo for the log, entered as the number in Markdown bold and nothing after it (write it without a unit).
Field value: **0.5**
